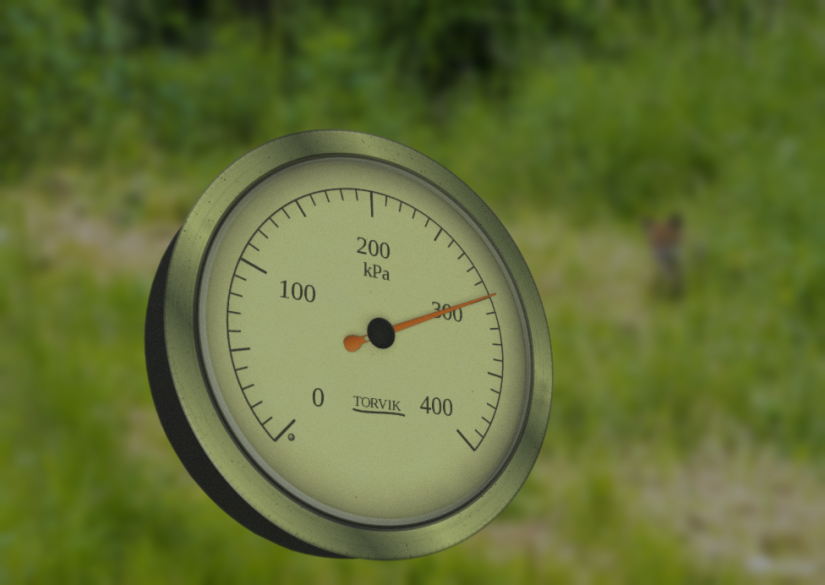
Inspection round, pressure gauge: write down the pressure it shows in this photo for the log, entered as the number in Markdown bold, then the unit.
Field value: **300** kPa
